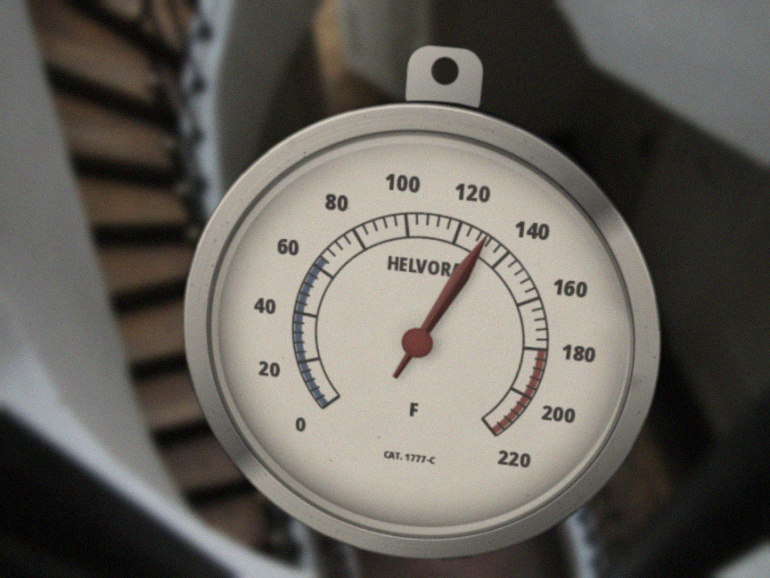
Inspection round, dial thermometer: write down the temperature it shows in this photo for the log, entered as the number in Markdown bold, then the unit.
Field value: **130** °F
